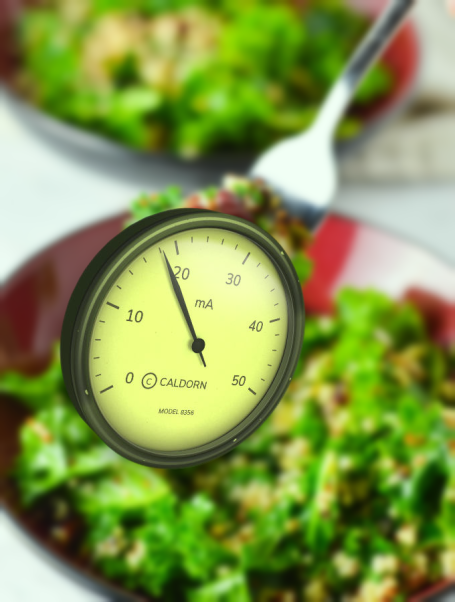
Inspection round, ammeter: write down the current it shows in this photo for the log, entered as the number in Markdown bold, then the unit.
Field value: **18** mA
